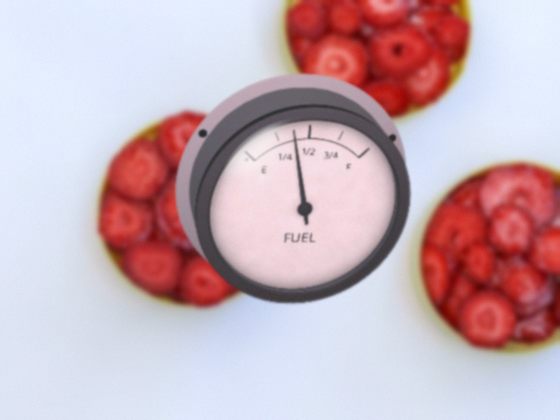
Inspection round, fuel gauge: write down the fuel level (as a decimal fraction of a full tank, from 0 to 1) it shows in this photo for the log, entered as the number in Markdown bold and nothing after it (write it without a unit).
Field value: **0.375**
